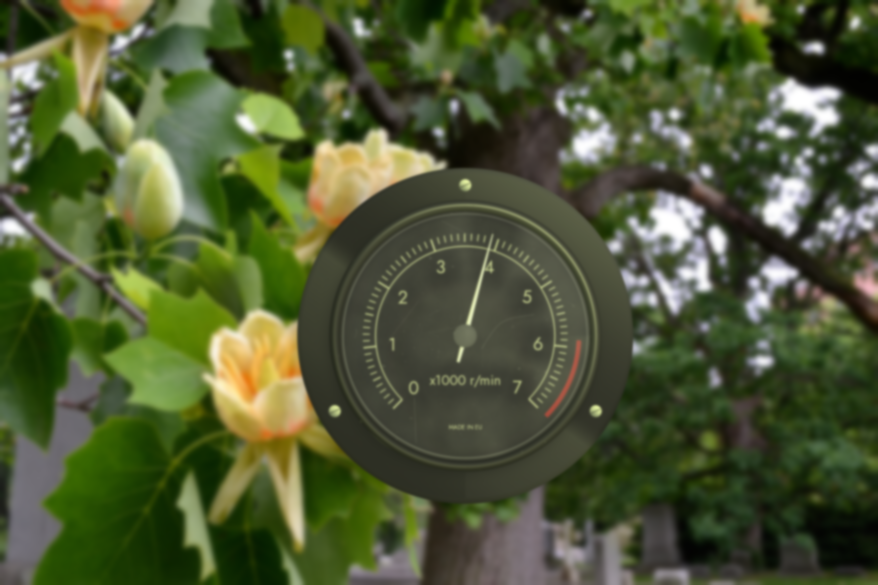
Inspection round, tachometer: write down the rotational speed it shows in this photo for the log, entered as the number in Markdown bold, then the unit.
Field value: **3900** rpm
